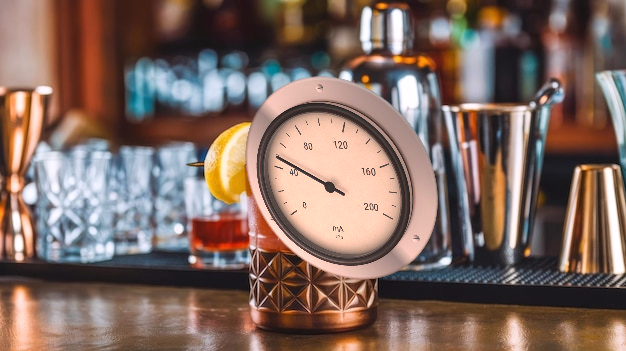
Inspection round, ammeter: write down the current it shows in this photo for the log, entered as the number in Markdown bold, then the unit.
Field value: **50** mA
